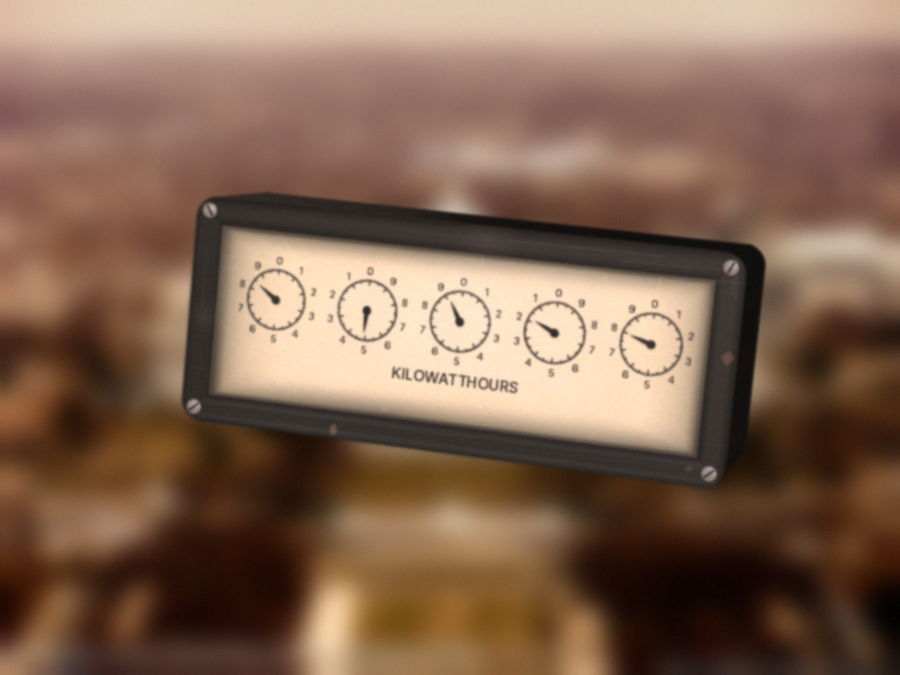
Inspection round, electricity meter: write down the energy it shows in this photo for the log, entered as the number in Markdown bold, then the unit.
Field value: **84918** kWh
